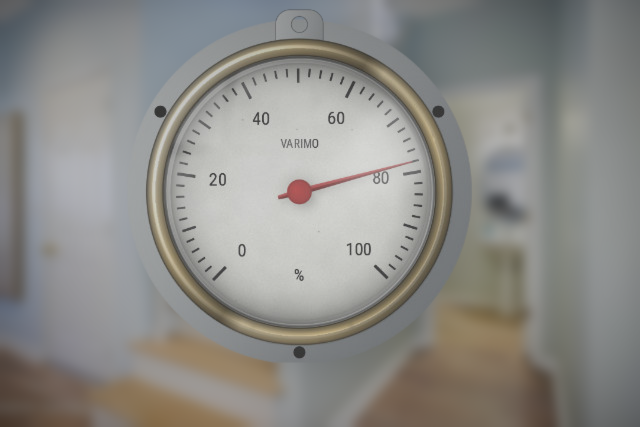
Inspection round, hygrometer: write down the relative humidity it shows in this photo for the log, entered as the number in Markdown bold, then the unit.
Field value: **78** %
